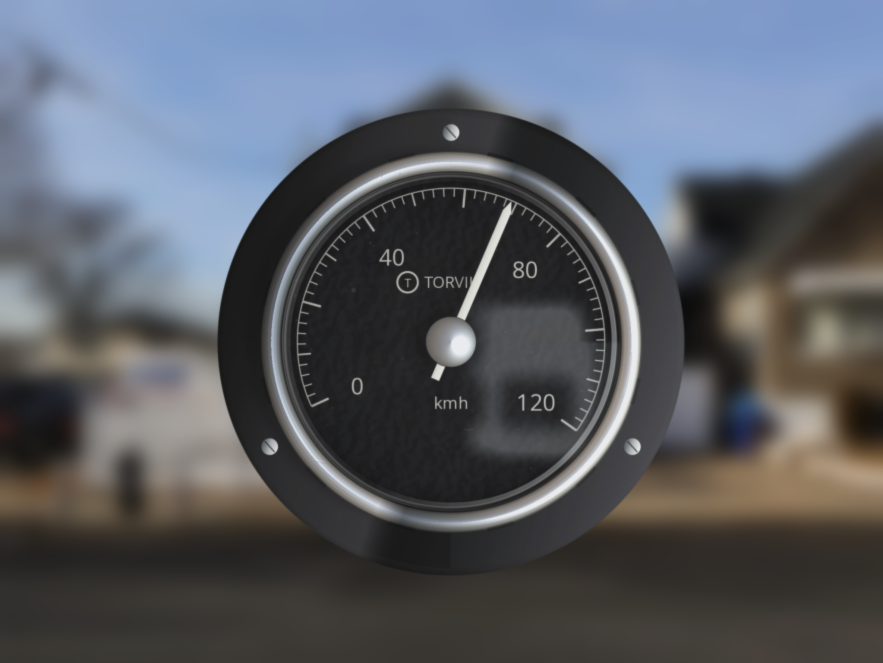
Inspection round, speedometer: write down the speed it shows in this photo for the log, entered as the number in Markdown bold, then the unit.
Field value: **69** km/h
